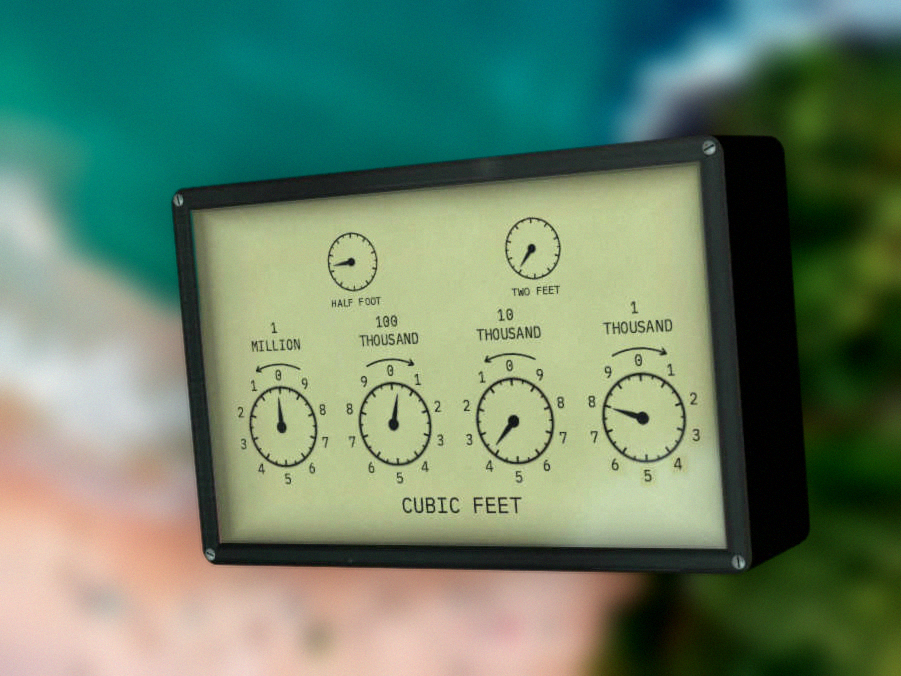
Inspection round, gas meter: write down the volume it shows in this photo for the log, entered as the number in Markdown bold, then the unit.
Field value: **3800** ft³
